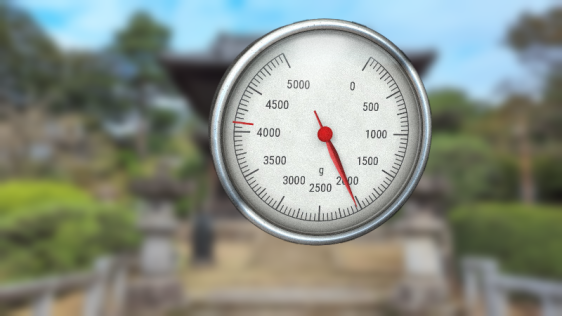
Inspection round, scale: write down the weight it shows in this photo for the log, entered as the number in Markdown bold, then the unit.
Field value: **2050** g
